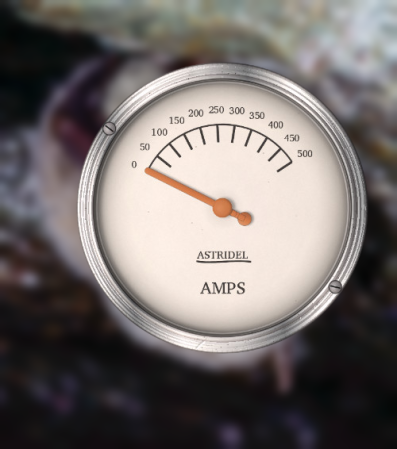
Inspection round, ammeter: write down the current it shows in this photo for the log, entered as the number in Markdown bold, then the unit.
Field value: **0** A
